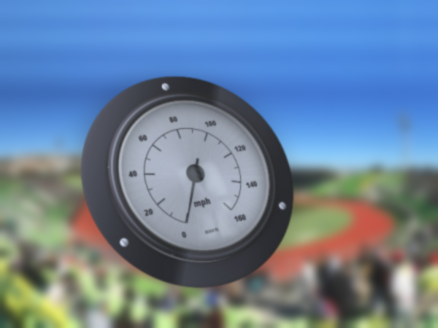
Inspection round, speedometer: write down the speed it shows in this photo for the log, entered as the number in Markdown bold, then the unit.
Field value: **0** mph
